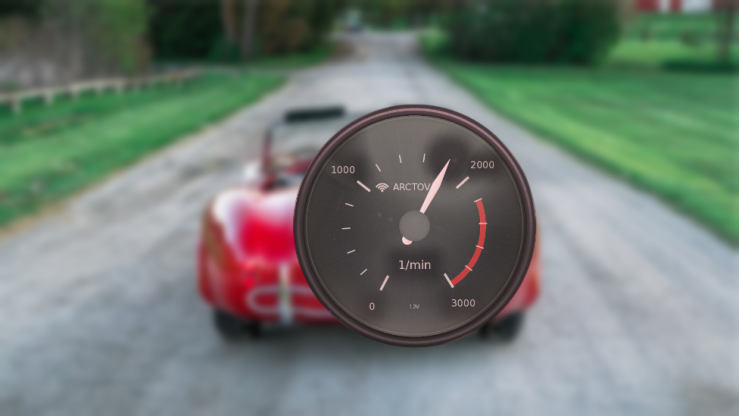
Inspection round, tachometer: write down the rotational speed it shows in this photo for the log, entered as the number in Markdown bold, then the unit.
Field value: **1800** rpm
